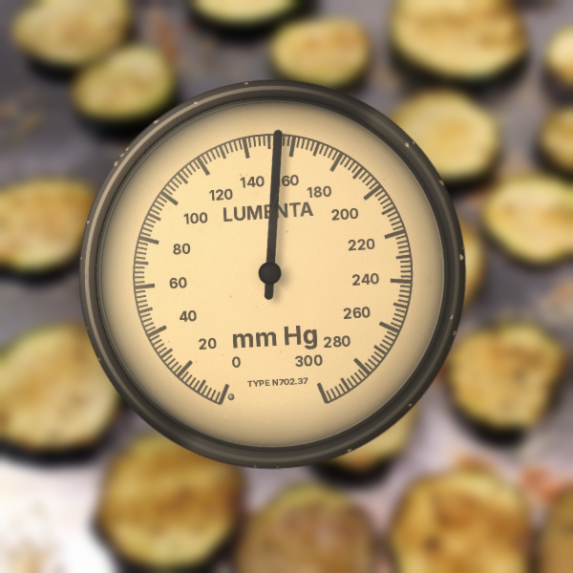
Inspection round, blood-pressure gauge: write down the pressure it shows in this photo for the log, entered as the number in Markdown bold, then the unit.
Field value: **154** mmHg
